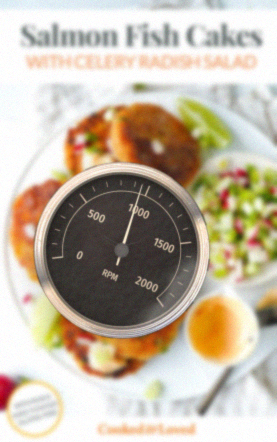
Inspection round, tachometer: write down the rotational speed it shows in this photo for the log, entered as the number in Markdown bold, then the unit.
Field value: **950** rpm
